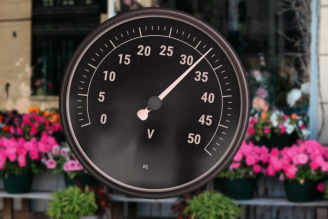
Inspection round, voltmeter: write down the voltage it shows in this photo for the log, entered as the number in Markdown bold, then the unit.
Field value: **32** V
